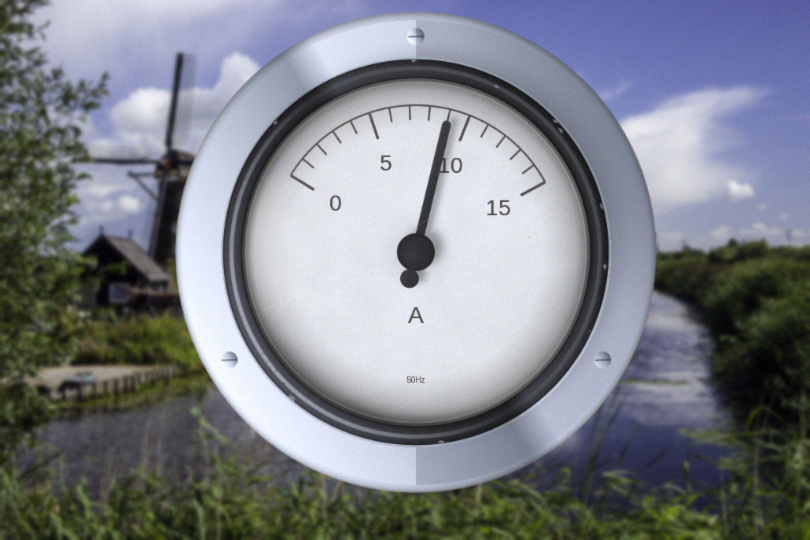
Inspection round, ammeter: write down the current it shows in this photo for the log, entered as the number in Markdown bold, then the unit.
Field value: **9** A
